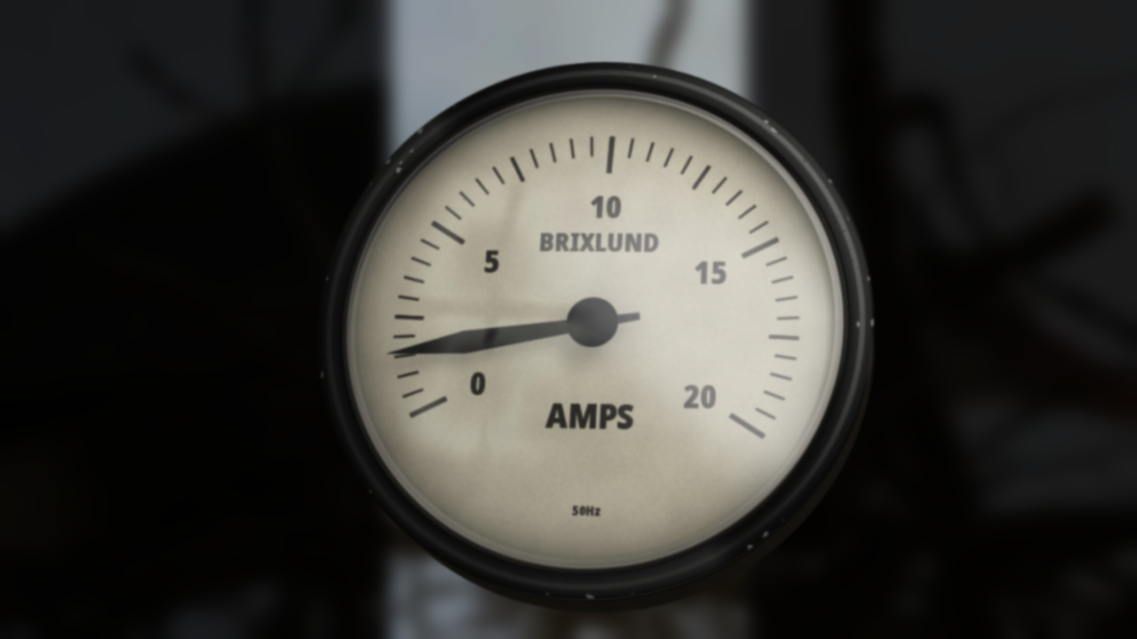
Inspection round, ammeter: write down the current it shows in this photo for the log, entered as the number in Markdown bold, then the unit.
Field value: **1.5** A
